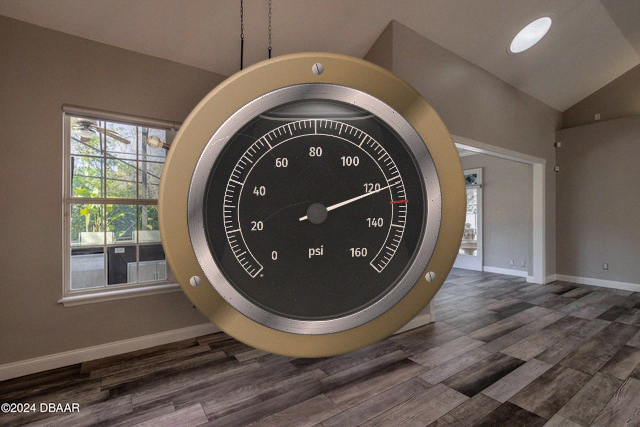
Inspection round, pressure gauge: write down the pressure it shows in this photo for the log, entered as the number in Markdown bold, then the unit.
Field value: **122** psi
